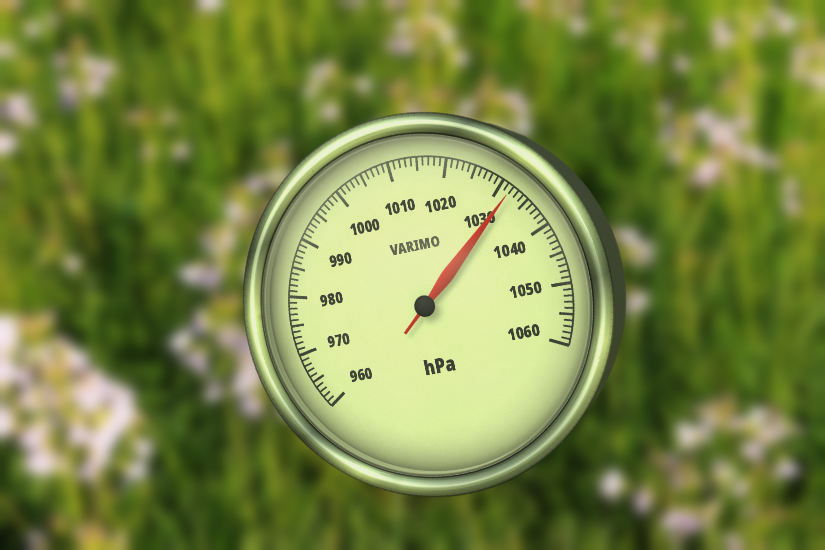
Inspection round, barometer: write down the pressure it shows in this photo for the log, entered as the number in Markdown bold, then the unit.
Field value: **1032** hPa
